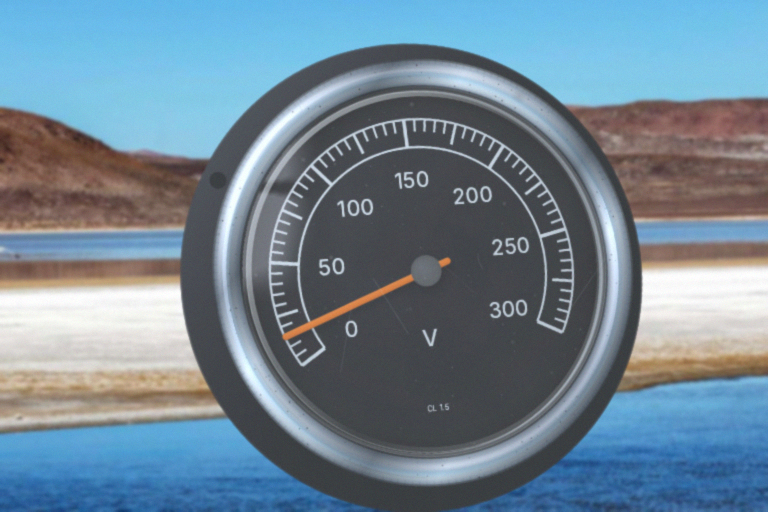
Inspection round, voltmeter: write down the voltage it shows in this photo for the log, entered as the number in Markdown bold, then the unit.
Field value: **15** V
